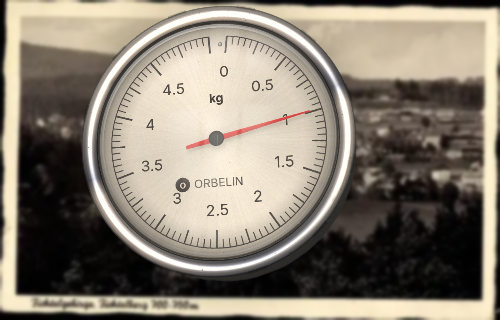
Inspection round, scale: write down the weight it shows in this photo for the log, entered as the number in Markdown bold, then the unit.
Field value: **1** kg
